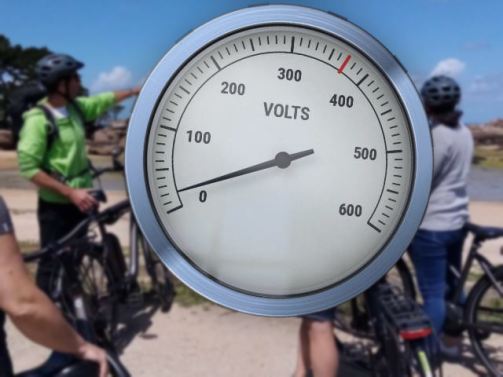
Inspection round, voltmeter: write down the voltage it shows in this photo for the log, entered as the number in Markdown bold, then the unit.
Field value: **20** V
